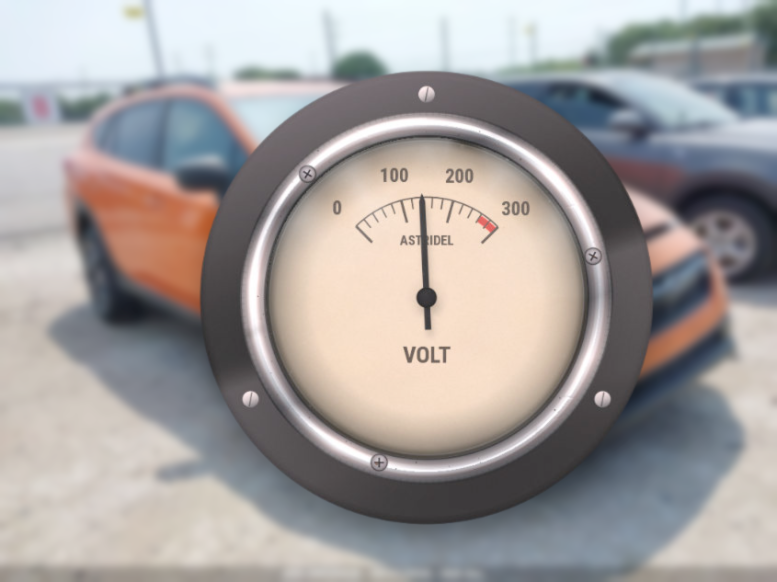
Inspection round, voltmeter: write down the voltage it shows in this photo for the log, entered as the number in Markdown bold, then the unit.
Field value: **140** V
